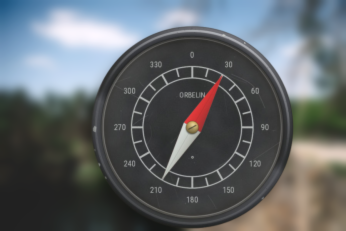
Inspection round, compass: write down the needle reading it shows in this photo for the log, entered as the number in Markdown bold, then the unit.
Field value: **30** °
